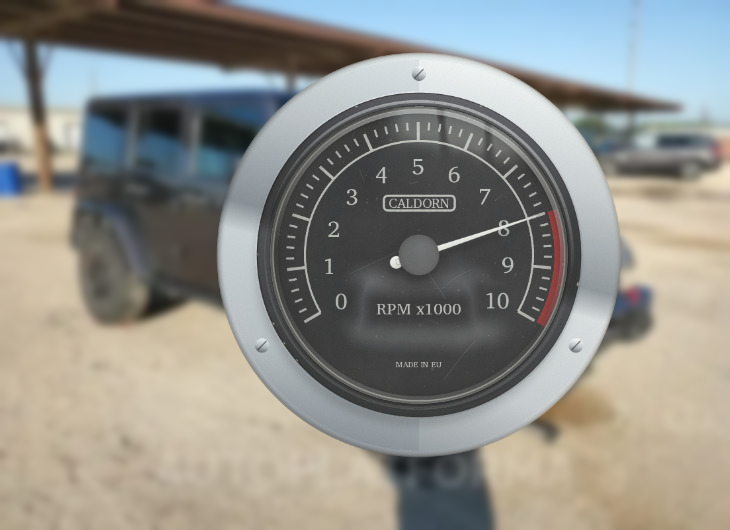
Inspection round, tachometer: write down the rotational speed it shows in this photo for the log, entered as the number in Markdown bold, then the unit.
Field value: **8000** rpm
